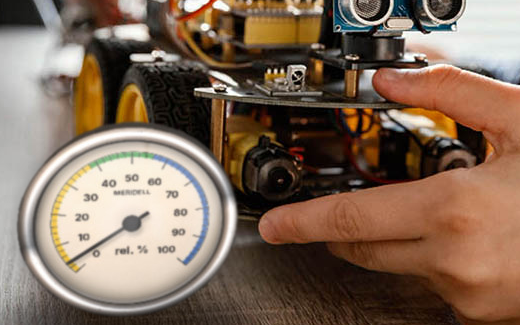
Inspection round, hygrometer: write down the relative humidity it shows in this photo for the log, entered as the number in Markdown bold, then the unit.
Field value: **4** %
